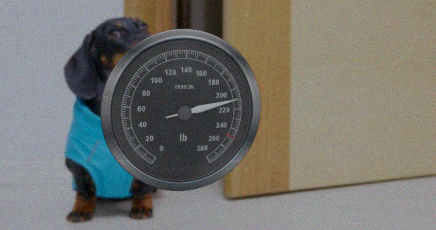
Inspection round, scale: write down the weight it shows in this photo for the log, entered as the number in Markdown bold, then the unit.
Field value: **210** lb
